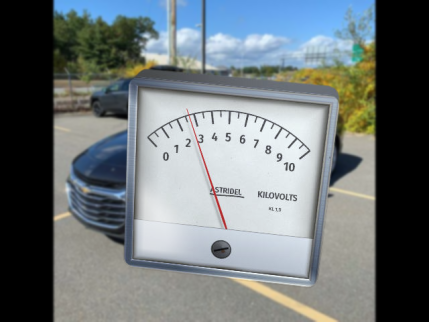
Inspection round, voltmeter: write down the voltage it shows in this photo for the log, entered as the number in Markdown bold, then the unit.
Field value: **2.75** kV
